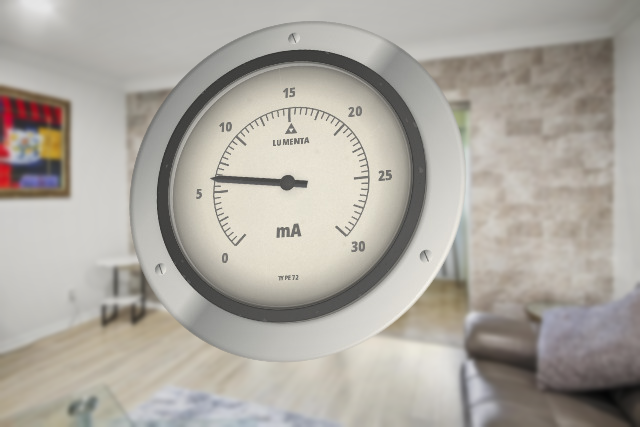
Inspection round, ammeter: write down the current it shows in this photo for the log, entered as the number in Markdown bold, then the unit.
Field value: **6** mA
